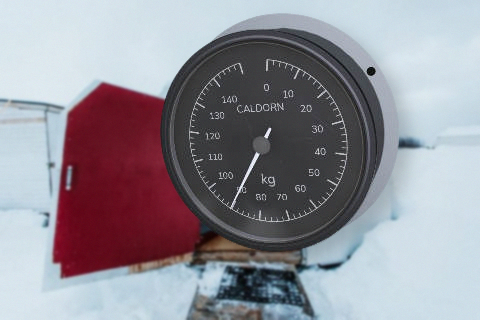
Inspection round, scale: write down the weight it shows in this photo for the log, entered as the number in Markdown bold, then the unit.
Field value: **90** kg
